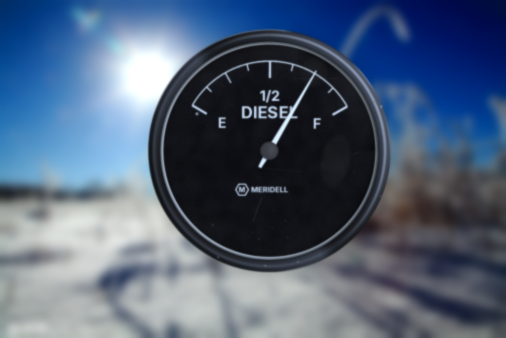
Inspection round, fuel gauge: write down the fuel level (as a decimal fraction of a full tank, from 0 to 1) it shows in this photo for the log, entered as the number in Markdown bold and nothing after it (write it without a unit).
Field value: **0.75**
